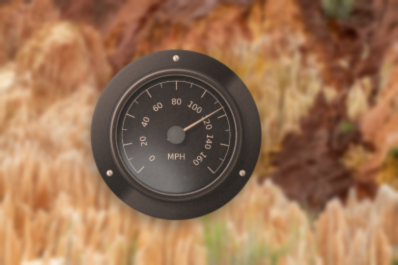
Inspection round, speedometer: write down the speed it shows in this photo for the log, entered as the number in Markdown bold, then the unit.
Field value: **115** mph
